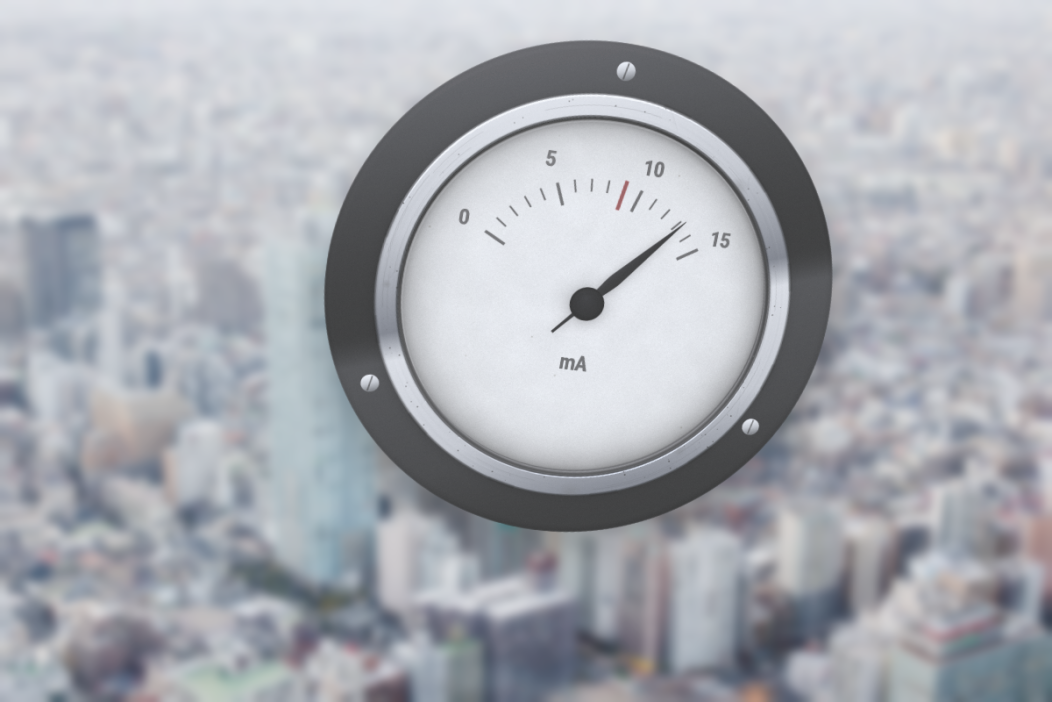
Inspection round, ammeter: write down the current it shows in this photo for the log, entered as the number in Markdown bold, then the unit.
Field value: **13** mA
